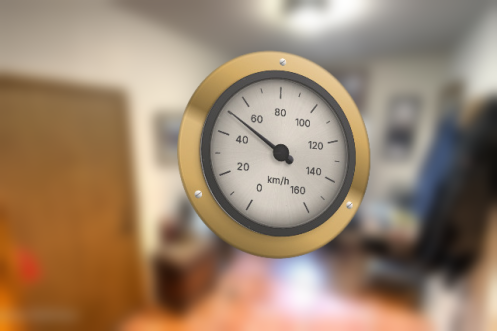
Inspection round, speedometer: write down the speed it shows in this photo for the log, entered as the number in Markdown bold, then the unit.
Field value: **50** km/h
